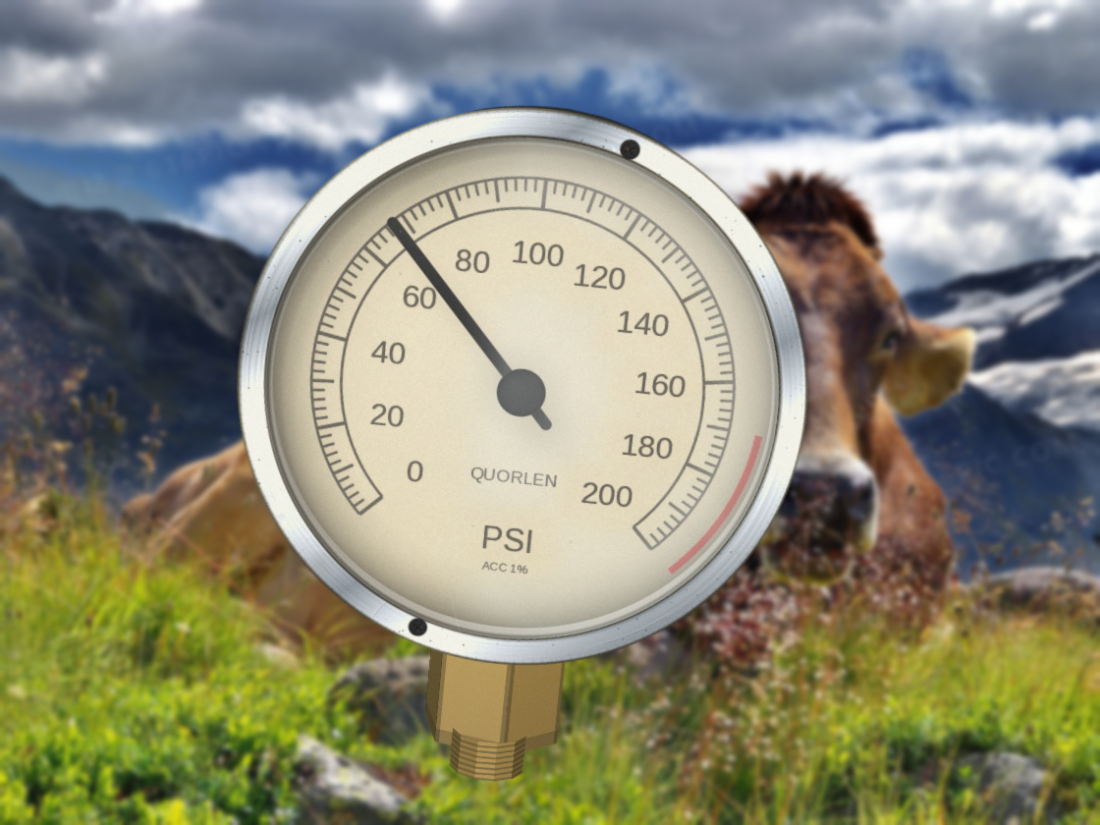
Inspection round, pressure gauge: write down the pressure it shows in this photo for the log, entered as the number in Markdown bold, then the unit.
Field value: **68** psi
